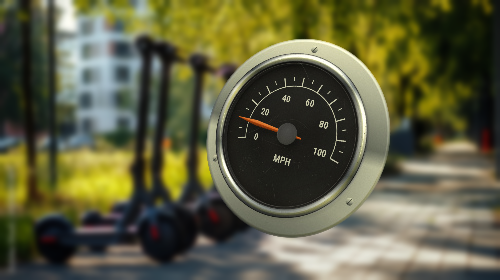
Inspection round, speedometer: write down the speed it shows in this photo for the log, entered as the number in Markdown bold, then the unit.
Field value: **10** mph
